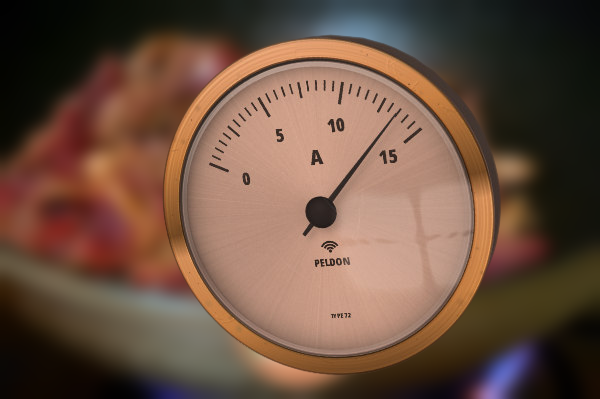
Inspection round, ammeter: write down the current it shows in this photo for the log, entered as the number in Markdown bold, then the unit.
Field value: **13.5** A
